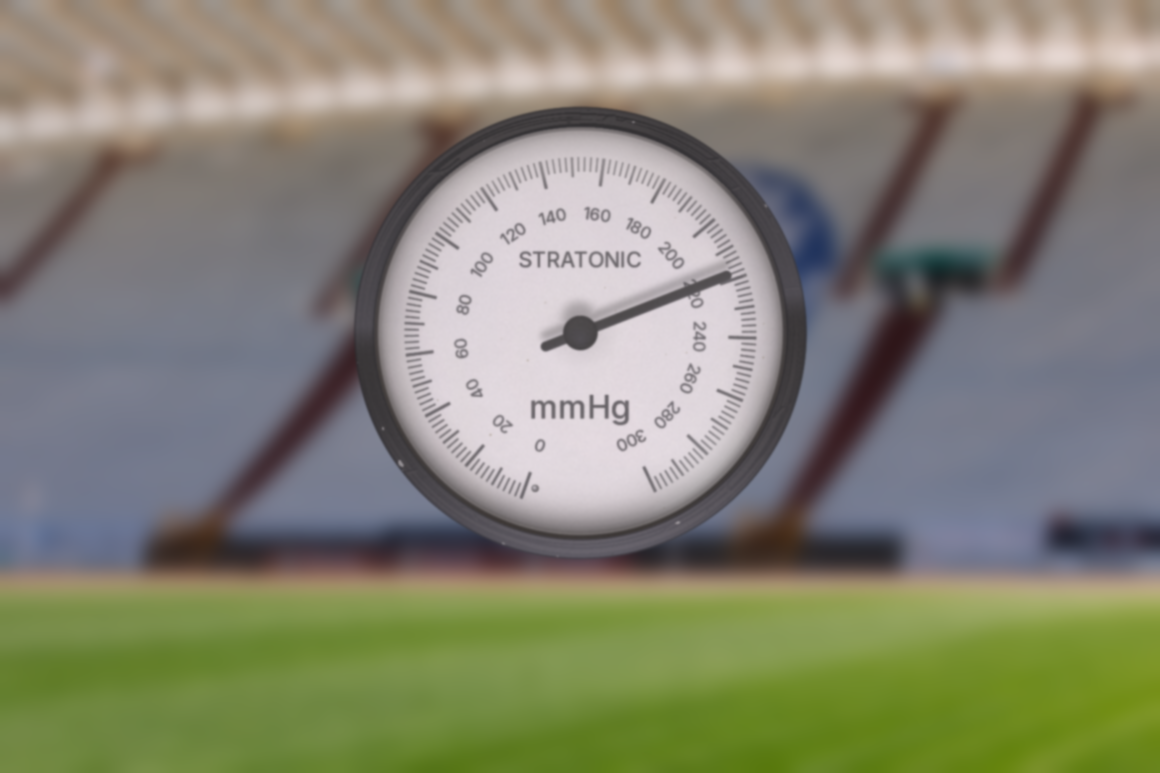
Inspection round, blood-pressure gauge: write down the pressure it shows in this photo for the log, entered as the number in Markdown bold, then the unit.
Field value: **218** mmHg
